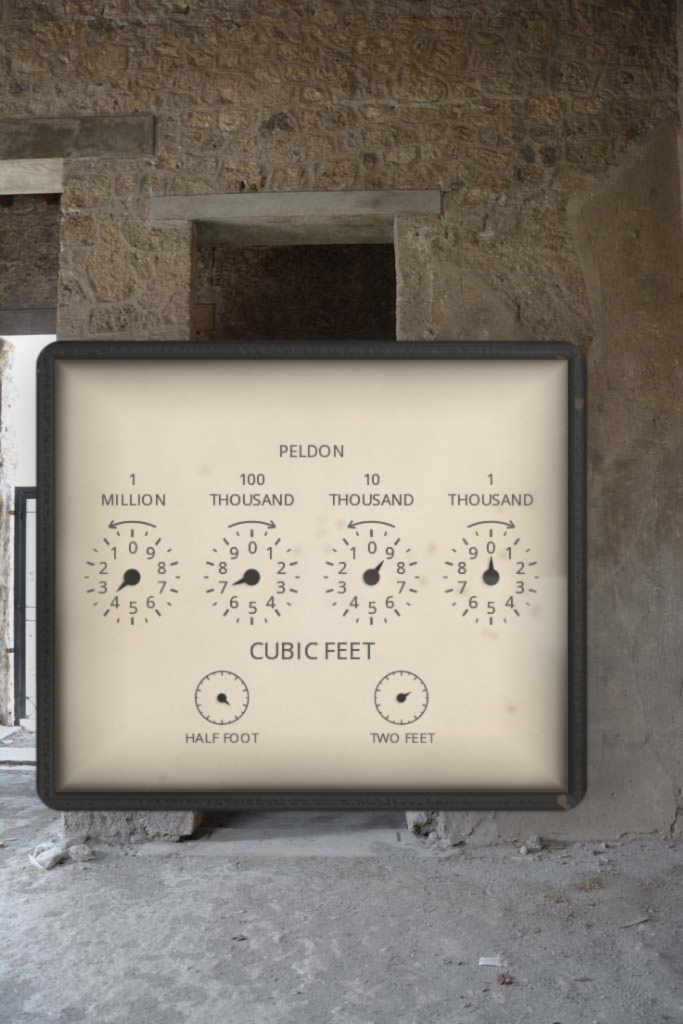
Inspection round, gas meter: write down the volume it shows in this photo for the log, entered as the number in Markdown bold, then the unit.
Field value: **369000** ft³
